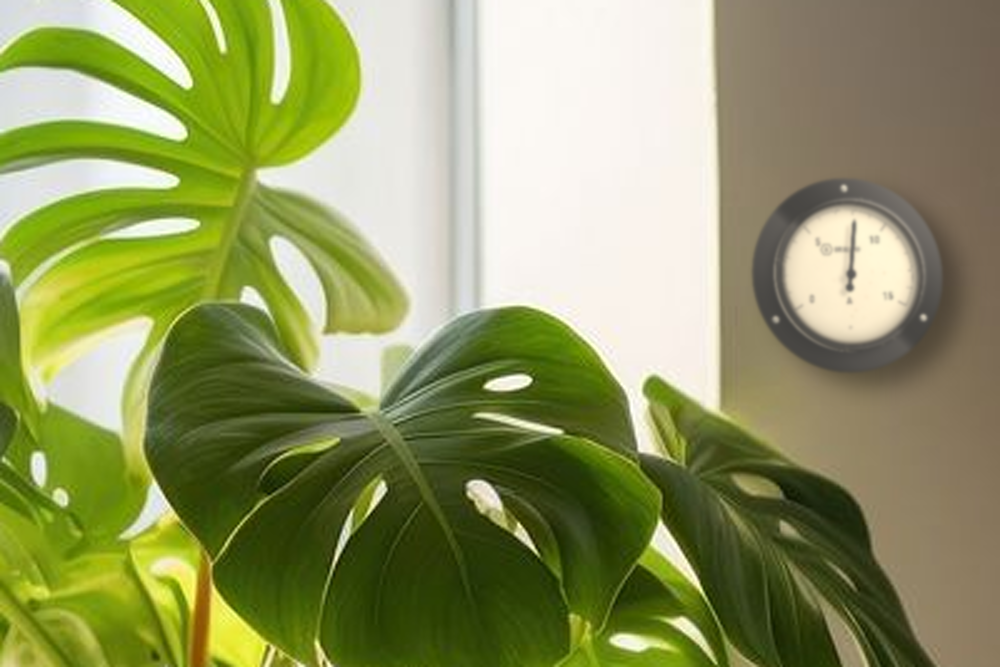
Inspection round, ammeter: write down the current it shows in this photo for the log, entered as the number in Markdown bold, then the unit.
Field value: **8** A
